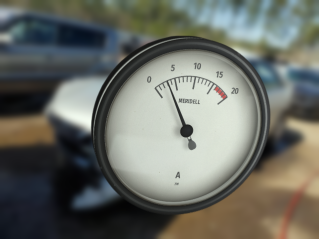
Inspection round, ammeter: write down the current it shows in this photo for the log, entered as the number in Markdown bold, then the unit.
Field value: **3** A
